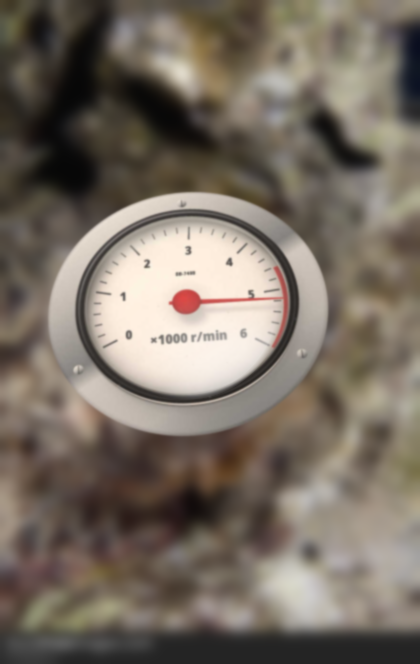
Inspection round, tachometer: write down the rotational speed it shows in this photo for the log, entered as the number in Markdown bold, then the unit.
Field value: **5200** rpm
